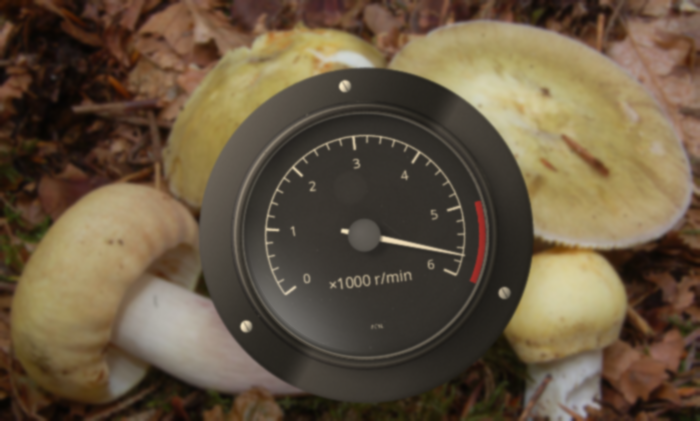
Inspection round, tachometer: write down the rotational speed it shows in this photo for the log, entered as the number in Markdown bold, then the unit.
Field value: **5700** rpm
